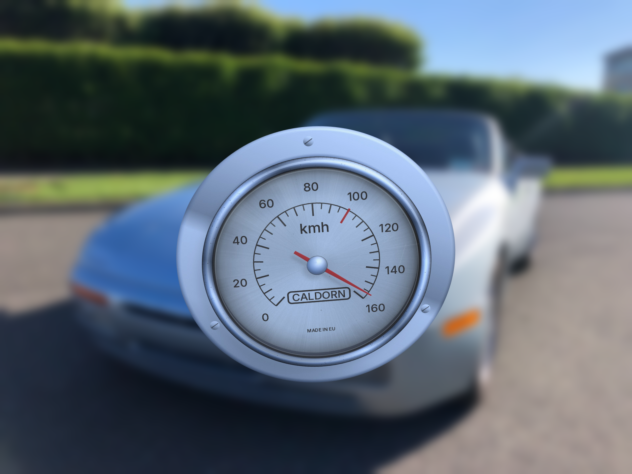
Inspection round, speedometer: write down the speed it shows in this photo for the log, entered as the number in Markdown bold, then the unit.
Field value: **155** km/h
